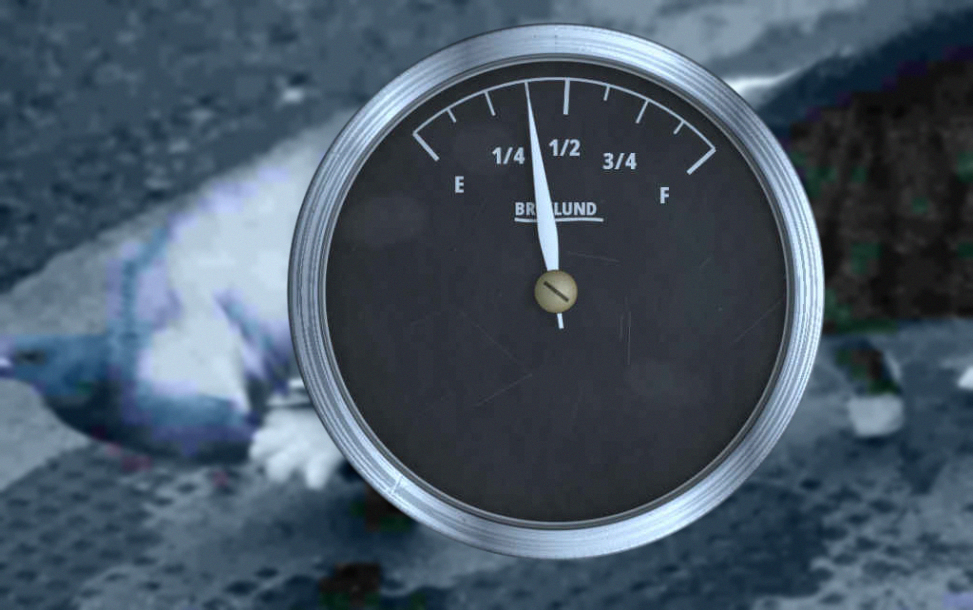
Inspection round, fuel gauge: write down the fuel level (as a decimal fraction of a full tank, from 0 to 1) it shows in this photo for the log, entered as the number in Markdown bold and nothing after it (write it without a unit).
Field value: **0.375**
